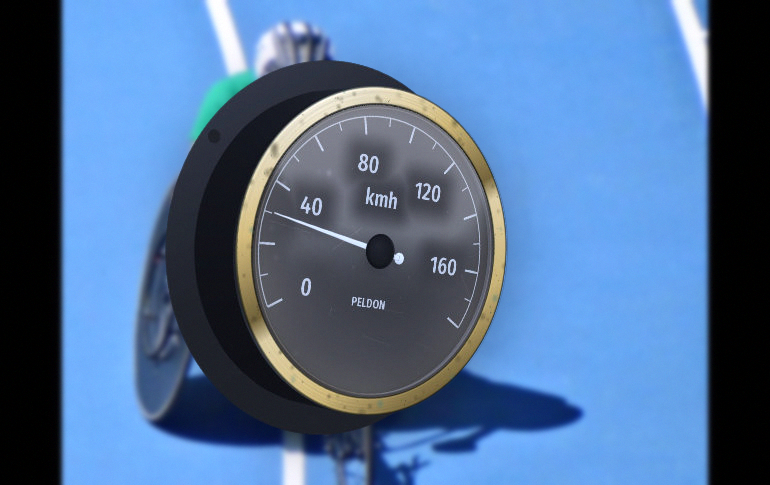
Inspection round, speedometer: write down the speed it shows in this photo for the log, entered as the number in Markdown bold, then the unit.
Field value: **30** km/h
